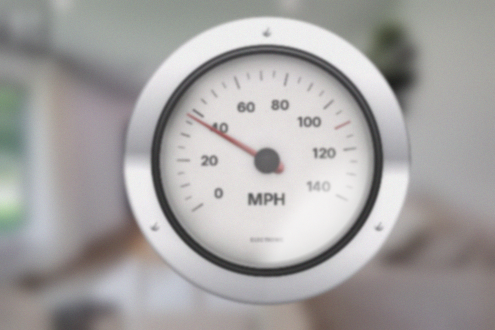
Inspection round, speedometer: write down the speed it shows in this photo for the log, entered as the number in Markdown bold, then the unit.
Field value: **37.5** mph
